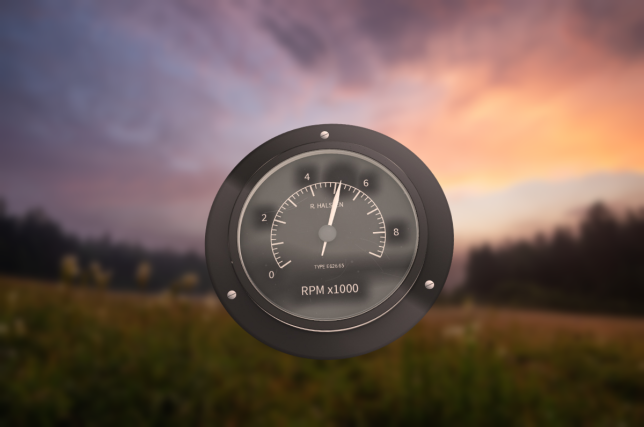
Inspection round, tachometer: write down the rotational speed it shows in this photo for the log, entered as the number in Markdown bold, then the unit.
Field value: **5200** rpm
